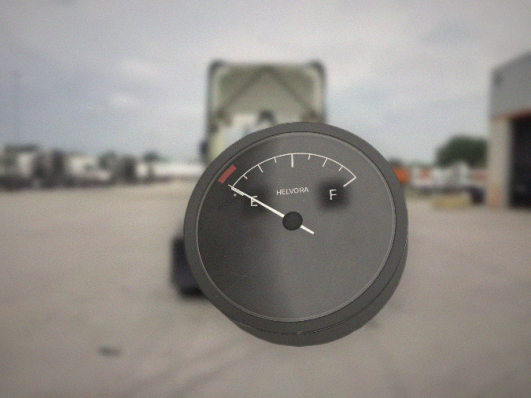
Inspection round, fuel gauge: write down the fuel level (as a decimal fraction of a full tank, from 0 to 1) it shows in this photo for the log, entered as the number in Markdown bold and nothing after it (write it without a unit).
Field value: **0**
